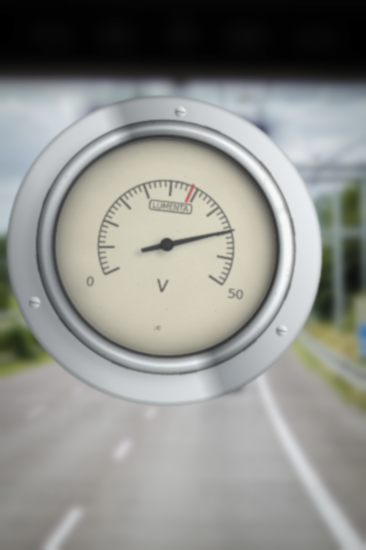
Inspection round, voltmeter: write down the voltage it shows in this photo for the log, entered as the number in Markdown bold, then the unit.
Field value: **40** V
